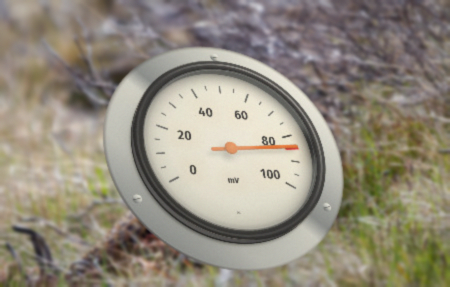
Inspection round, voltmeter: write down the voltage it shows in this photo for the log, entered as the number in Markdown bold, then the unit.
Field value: **85** mV
